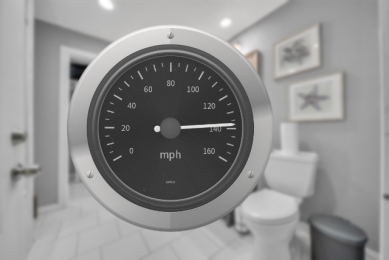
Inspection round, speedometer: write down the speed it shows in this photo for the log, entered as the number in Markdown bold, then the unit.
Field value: **137.5** mph
